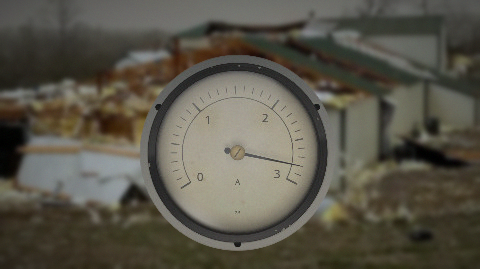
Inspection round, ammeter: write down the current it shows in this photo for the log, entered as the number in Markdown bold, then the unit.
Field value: **2.8** A
